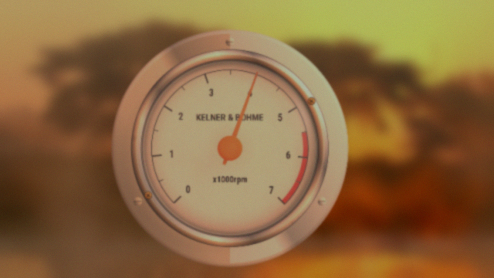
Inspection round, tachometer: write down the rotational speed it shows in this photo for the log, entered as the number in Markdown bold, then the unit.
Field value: **4000** rpm
